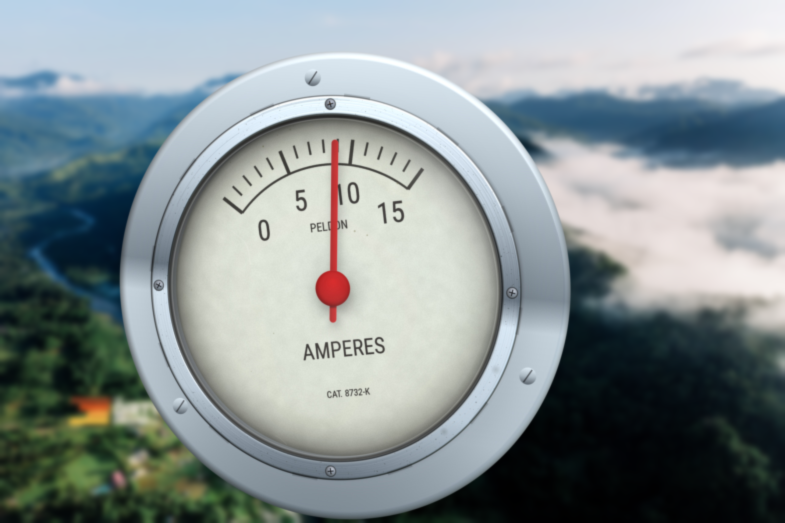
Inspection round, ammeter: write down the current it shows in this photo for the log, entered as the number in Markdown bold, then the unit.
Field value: **9** A
